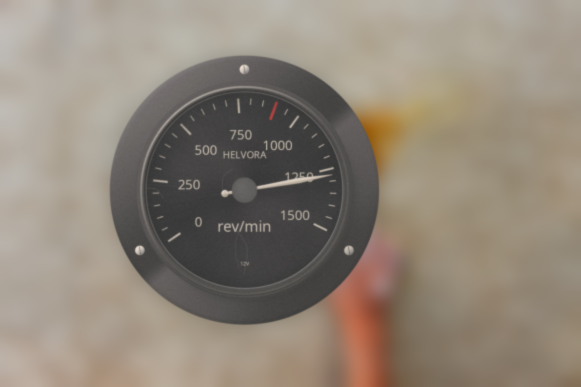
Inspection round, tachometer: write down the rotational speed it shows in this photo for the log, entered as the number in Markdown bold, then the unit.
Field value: **1275** rpm
